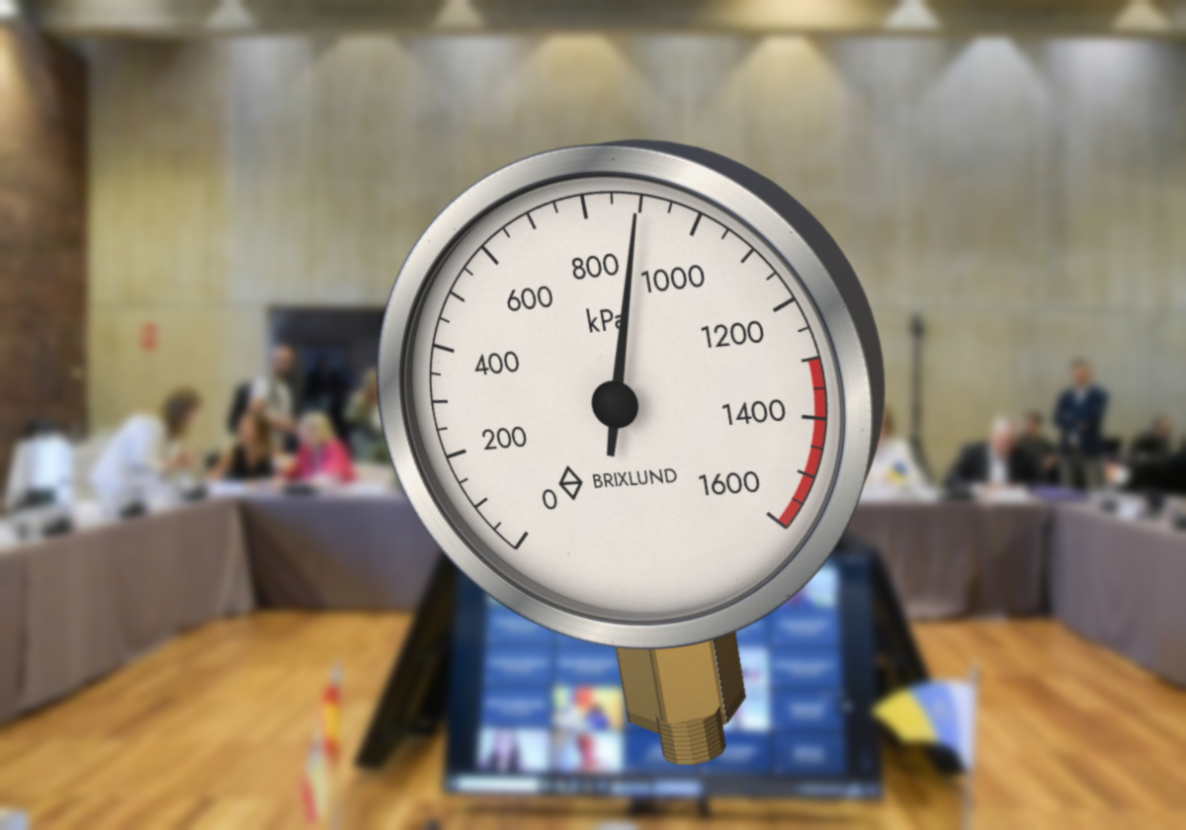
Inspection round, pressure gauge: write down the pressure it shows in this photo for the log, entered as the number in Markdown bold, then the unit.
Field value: **900** kPa
